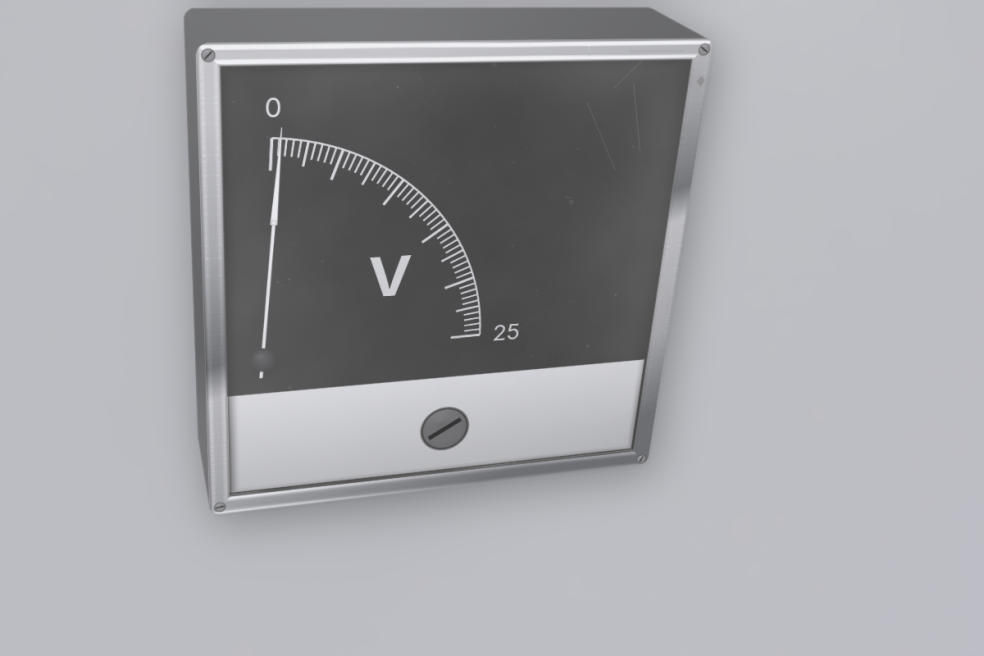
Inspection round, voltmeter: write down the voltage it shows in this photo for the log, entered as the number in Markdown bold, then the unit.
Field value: **0.5** V
